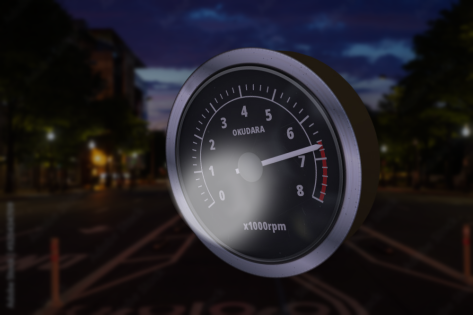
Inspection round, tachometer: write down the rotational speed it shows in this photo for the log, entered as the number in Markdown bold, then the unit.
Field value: **6700** rpm
